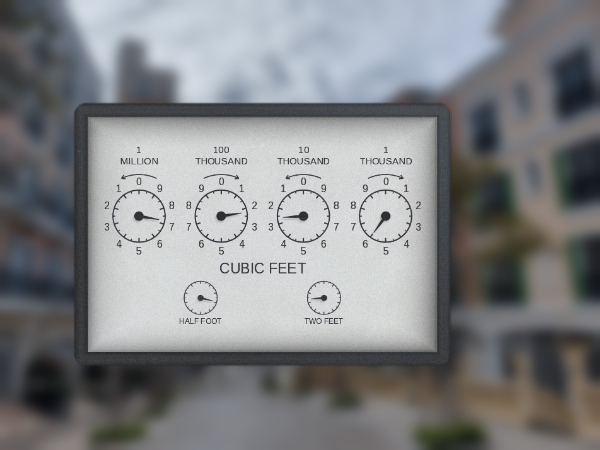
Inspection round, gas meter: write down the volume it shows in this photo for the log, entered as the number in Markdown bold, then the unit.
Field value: **722600** ft³
